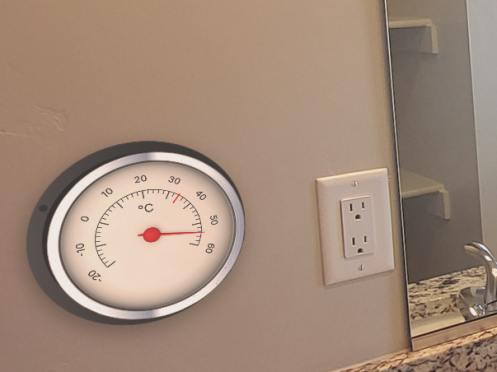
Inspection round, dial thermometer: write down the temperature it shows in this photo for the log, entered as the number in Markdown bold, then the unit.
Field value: **54** °C
